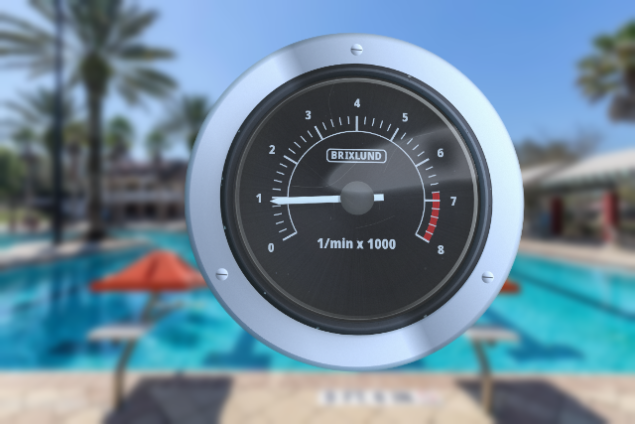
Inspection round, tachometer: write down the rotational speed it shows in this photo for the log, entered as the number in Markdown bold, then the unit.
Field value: **900** rpm
